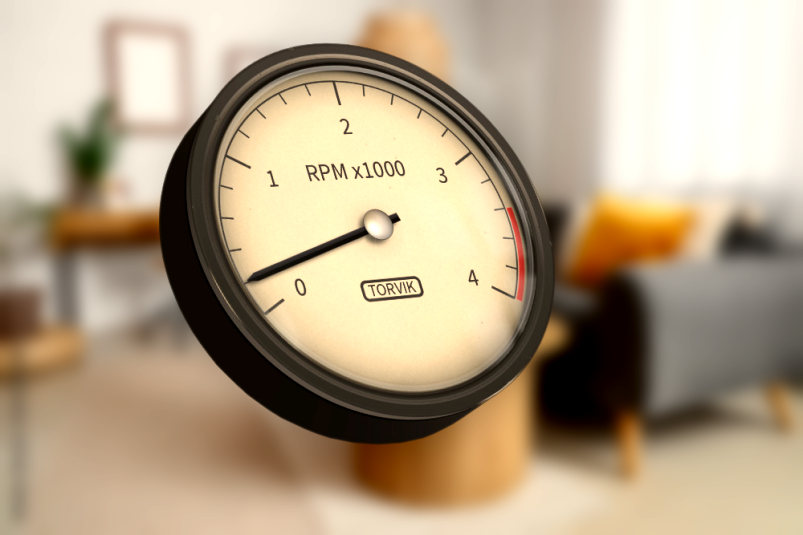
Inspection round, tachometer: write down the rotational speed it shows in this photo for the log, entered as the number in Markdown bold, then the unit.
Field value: **200** rpm
